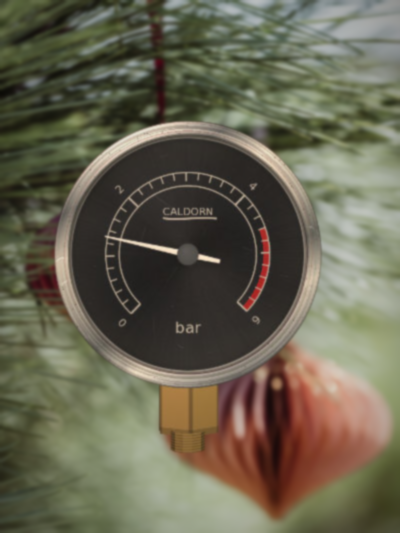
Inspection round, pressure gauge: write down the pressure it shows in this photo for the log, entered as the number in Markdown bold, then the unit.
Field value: **1.3** bar
